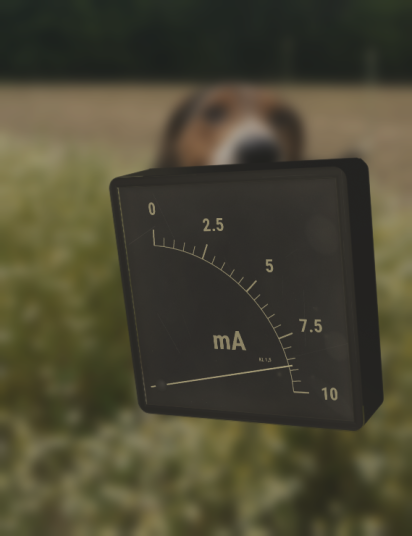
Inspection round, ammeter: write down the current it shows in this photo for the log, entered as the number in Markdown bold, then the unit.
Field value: **8.75** mA
